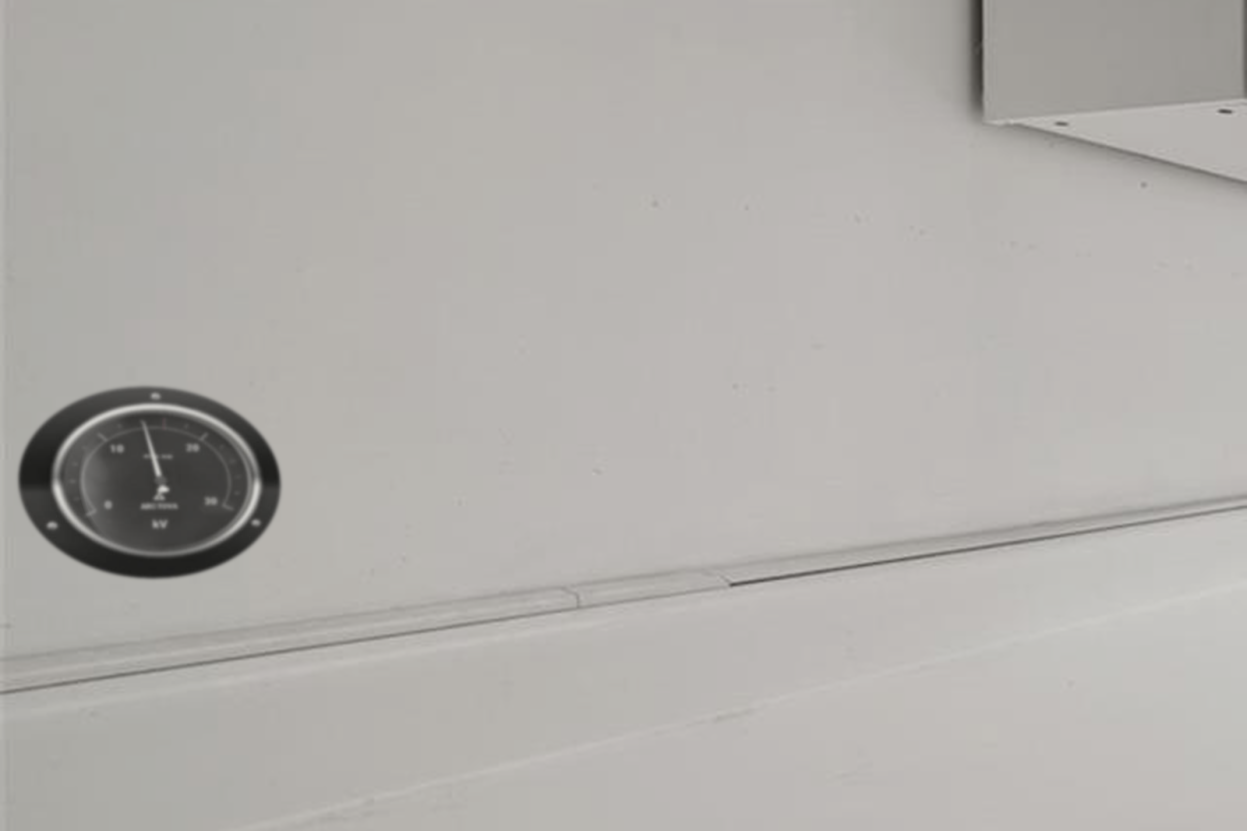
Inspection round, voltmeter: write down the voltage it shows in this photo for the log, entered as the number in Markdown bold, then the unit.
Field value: **14** kV
